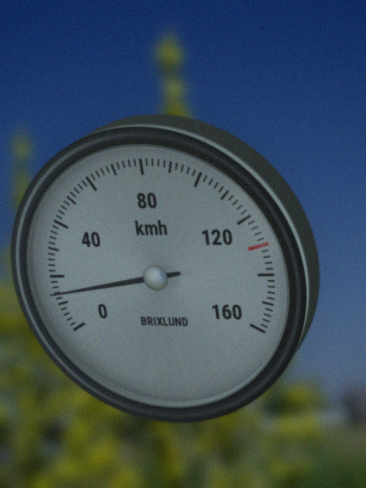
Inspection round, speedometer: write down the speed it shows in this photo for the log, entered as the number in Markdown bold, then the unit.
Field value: **14** km/h
